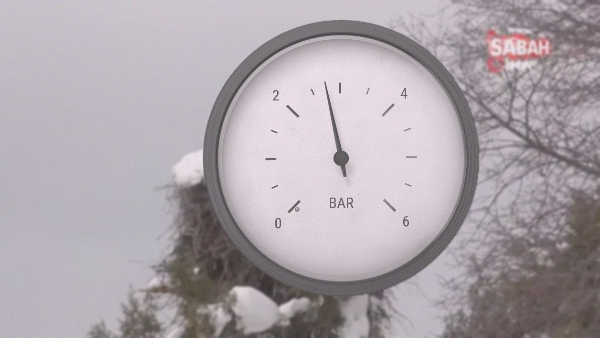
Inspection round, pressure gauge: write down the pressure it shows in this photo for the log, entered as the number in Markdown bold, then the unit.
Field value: **2.75** bar
